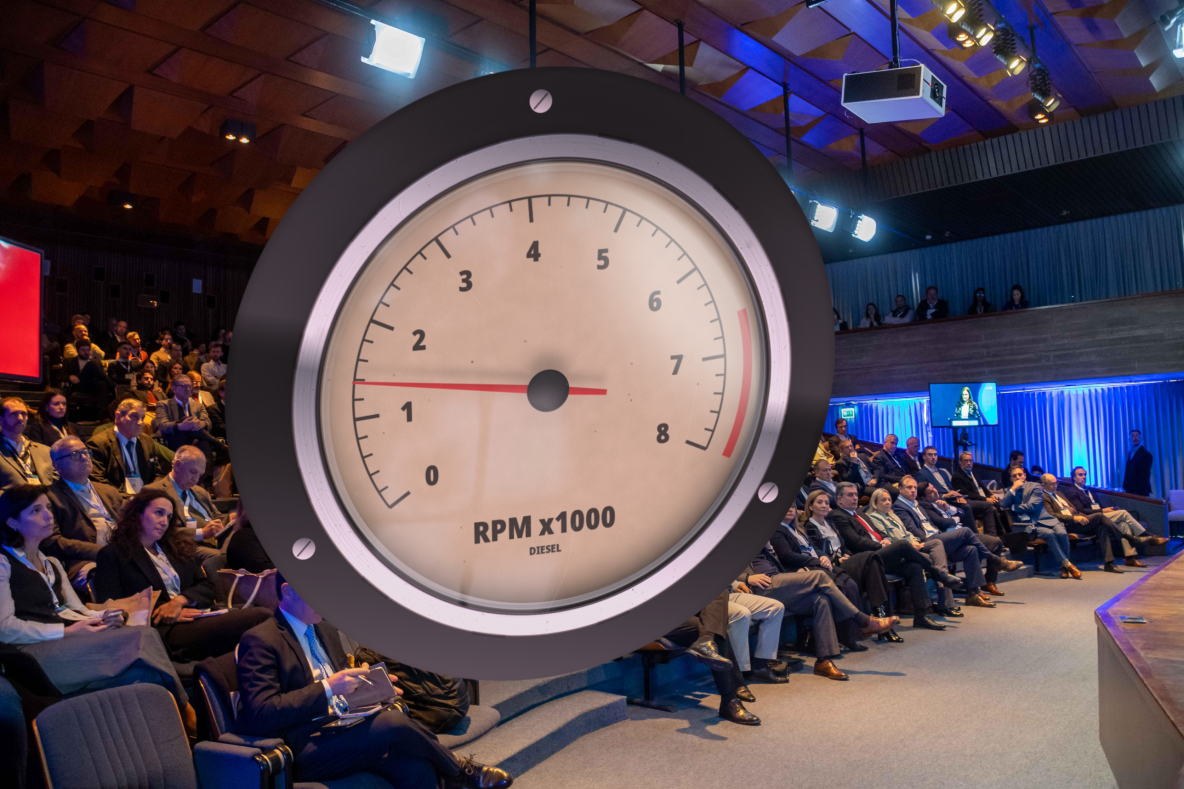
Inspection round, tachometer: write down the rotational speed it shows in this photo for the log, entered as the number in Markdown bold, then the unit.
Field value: **1400** rpm
